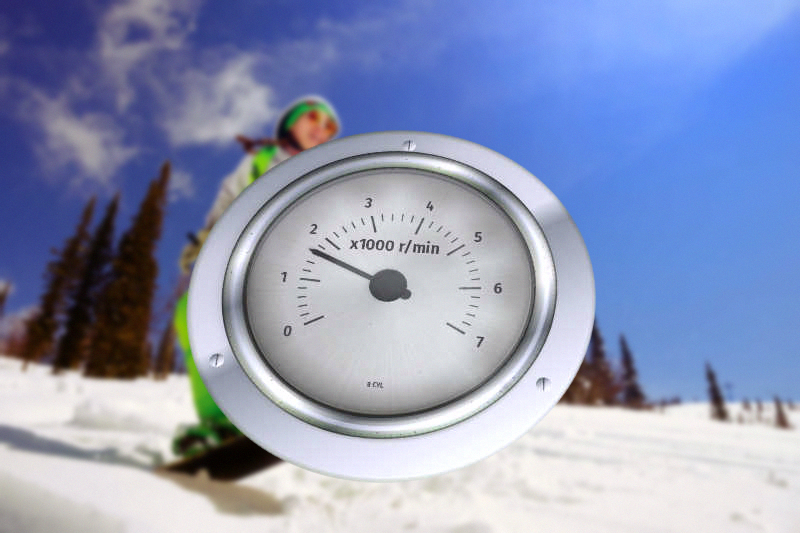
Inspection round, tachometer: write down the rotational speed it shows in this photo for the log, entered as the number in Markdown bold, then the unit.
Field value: **1600** rpm
